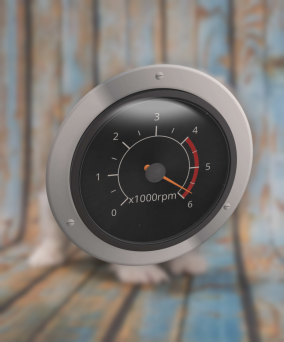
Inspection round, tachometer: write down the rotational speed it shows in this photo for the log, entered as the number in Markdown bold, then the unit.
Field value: **5750** rpm
